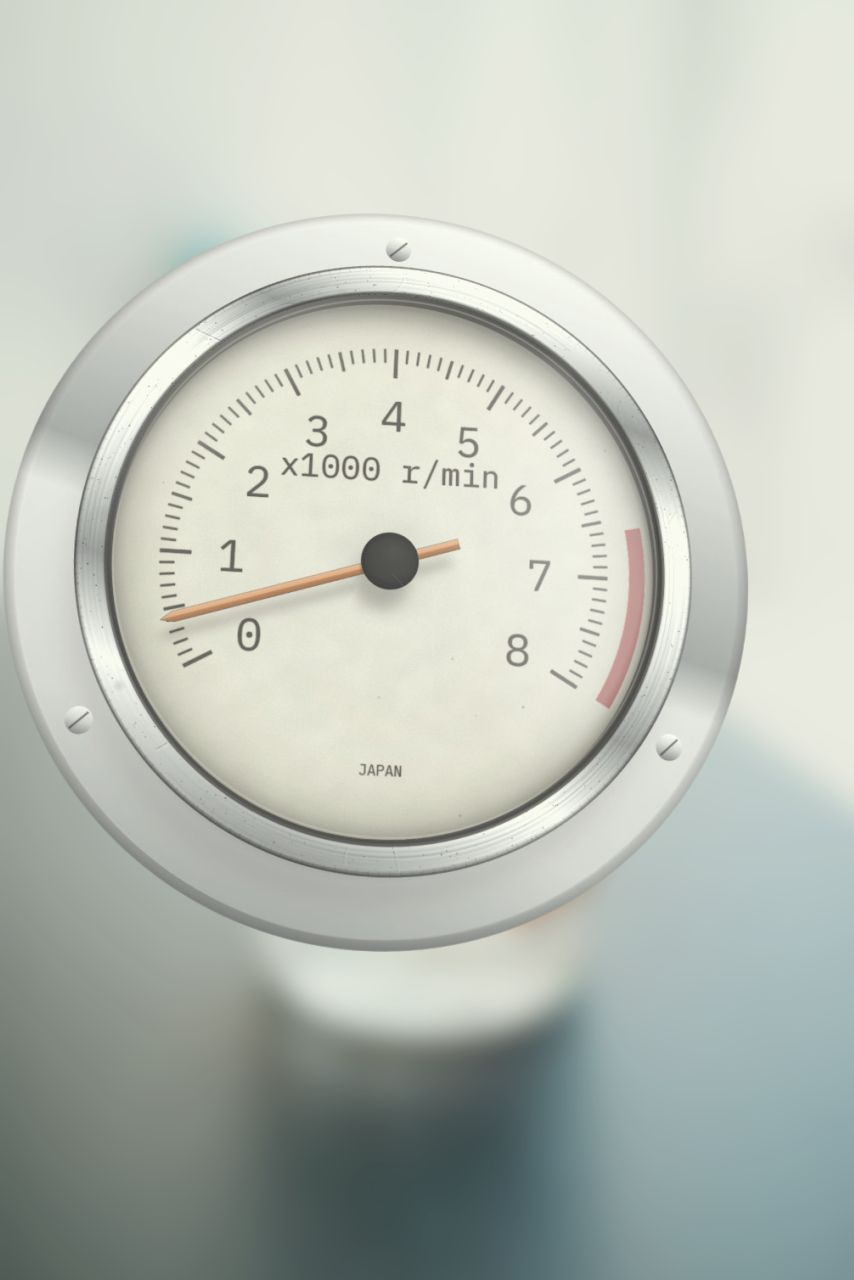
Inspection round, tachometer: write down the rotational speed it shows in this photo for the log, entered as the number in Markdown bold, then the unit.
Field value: **400** rpm
